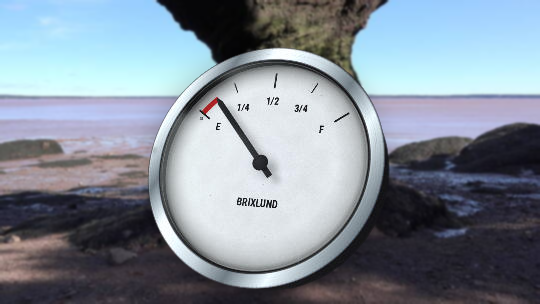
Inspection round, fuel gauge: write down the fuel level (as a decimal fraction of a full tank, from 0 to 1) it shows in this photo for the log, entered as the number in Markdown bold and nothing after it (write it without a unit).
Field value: **0.125**
